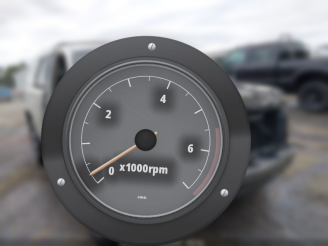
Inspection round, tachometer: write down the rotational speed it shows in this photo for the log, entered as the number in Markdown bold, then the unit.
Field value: **250** rpm
